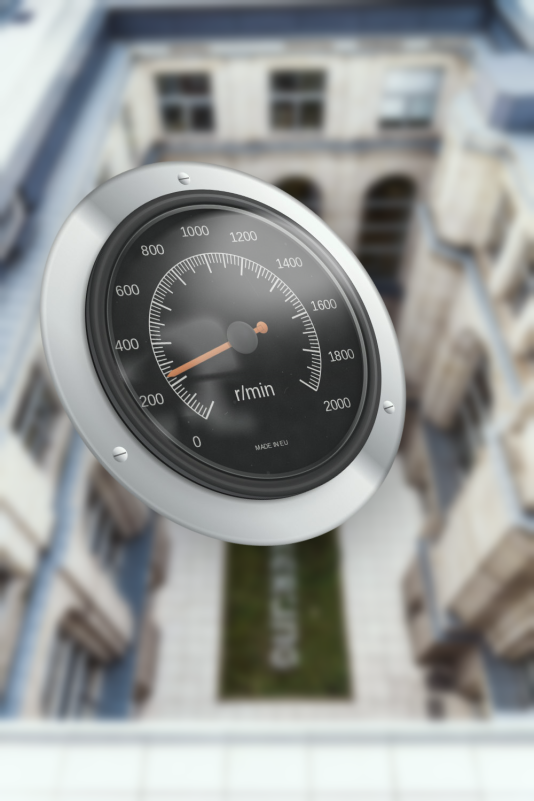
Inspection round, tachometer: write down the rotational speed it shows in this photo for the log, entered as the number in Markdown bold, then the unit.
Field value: **240** rpm
